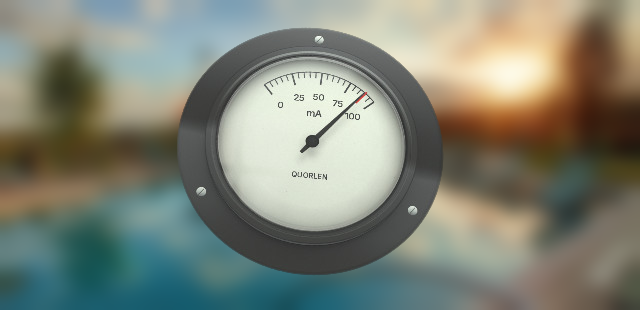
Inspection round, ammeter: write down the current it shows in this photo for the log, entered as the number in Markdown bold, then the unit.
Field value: **90** mA
